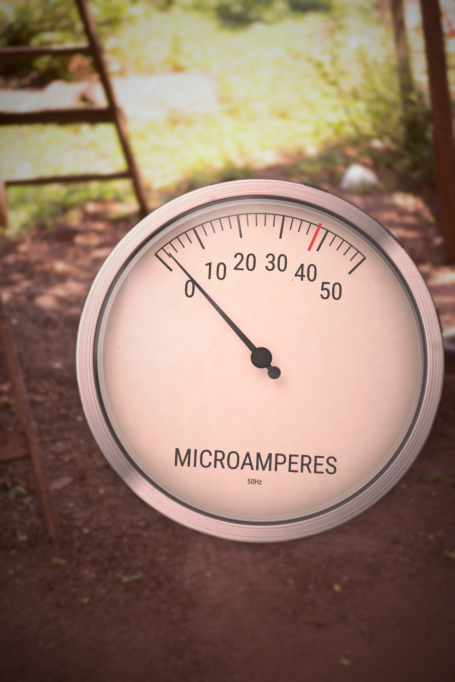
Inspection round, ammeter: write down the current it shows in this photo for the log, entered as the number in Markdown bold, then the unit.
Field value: **2** µA
